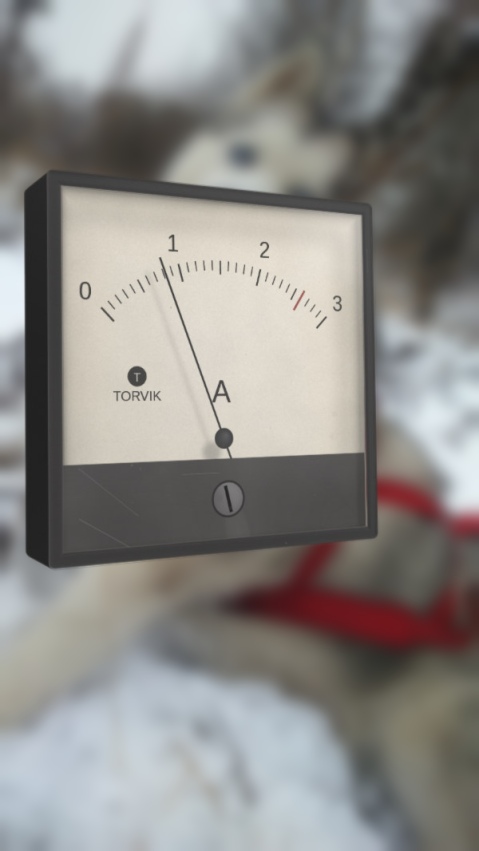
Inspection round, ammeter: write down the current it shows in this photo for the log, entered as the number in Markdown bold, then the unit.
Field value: **0.8** A
